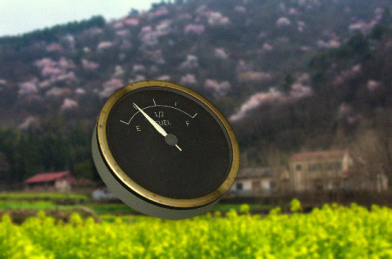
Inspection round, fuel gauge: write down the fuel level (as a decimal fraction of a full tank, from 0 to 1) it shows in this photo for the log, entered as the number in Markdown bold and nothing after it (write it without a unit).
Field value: **0.25**
